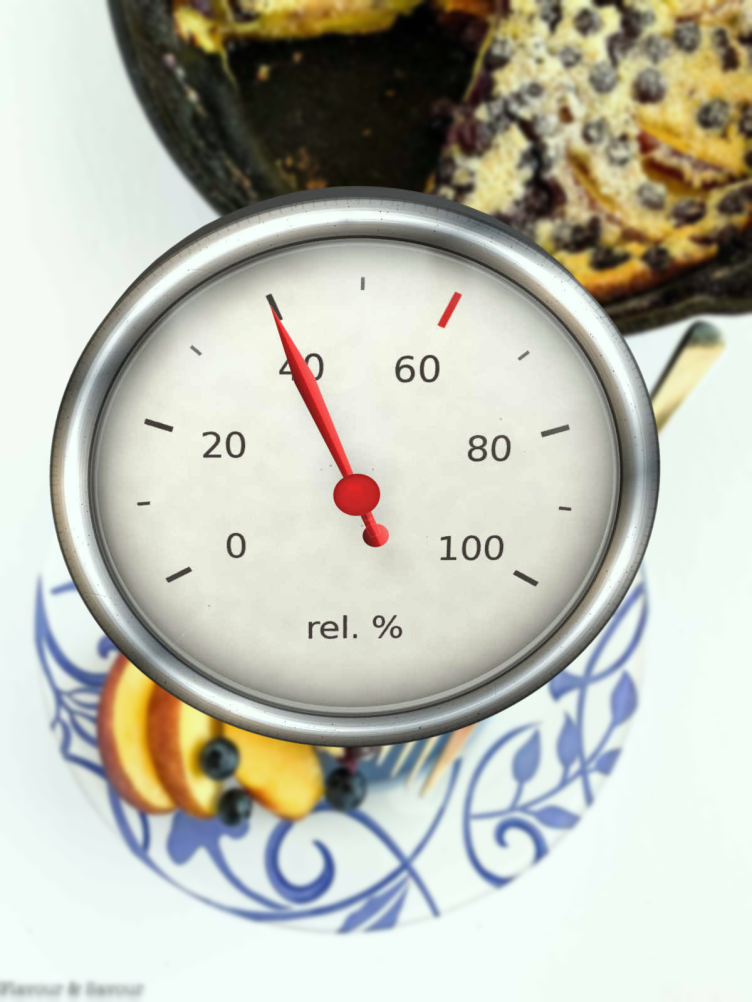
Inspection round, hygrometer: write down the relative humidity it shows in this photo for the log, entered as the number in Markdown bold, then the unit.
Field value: **40** %
